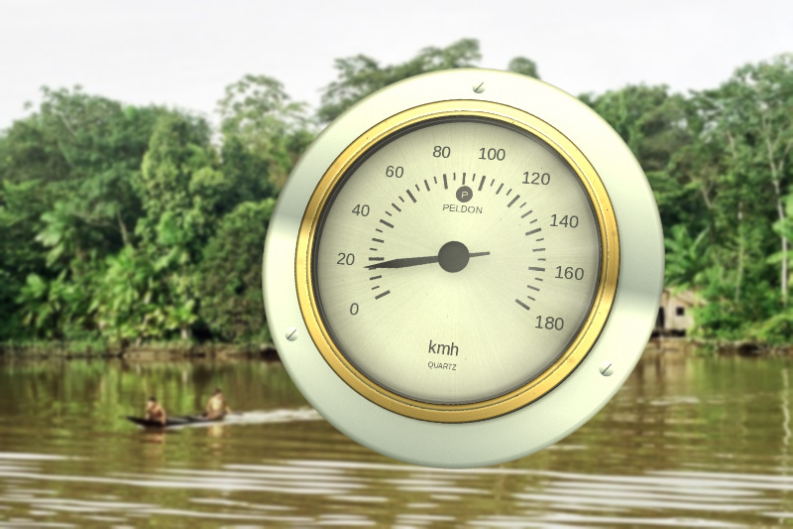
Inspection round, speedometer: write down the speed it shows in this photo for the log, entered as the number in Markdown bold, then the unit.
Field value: **15** km/h
